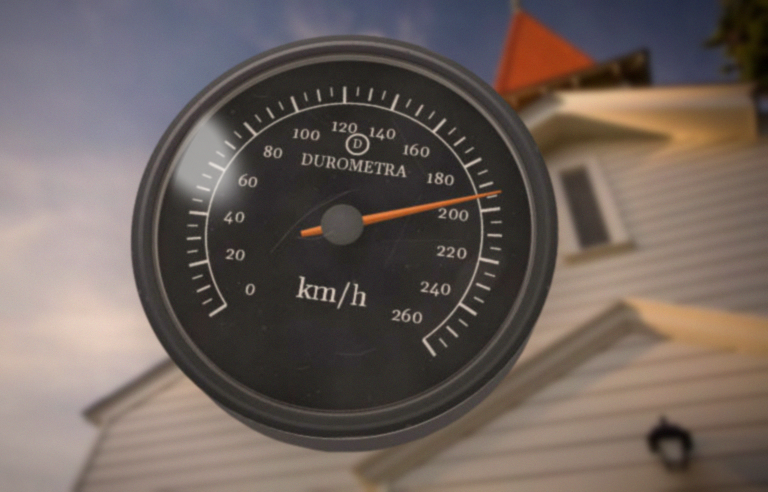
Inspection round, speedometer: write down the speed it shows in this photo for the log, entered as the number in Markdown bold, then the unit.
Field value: **195** km/h
